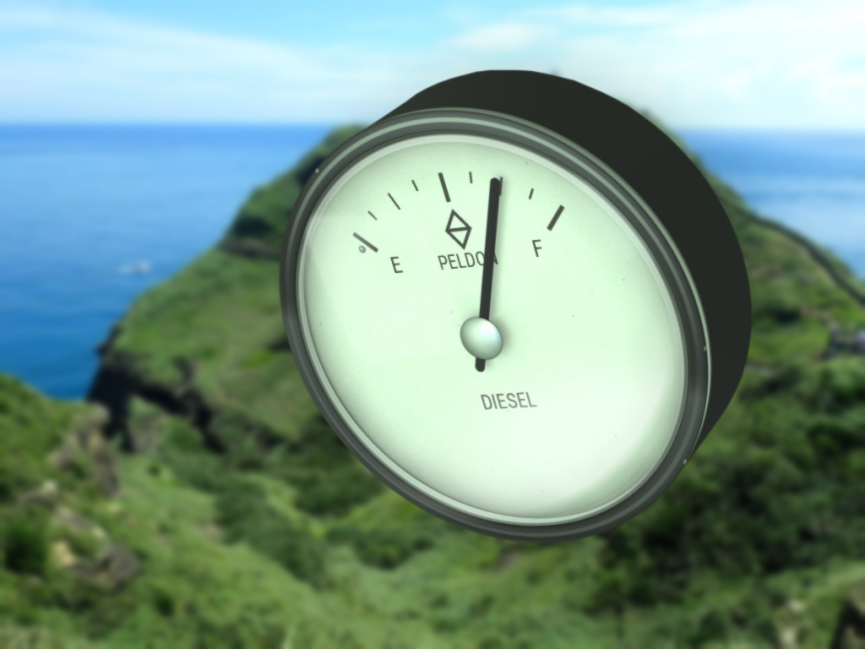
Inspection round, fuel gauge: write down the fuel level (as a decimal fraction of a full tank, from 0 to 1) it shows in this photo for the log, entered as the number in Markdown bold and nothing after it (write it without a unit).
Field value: **0.75**
